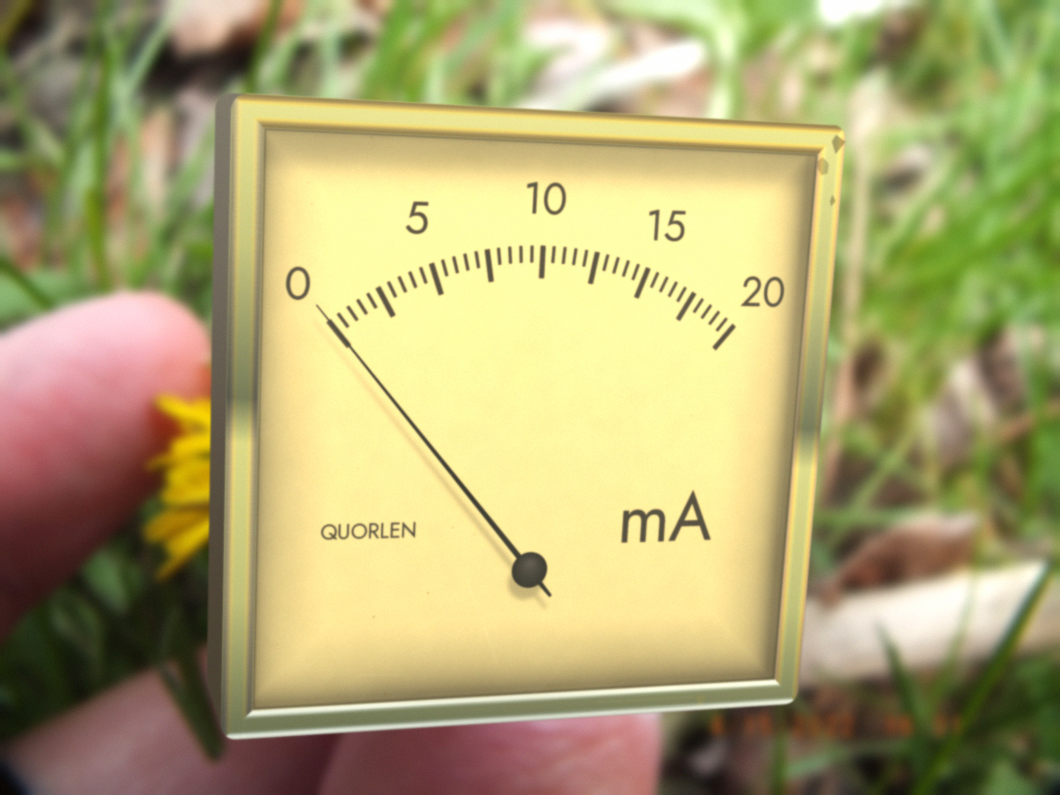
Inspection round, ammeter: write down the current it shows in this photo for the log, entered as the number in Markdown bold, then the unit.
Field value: **0** mA
